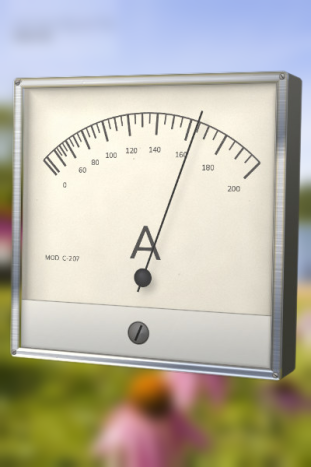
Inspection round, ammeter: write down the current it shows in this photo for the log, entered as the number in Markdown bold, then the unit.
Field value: **165** A
